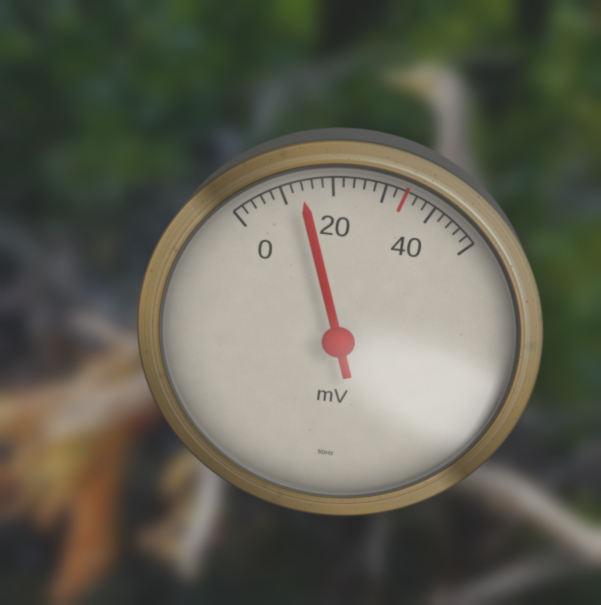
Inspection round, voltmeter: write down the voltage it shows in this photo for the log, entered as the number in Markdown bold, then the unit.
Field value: **14** mV
